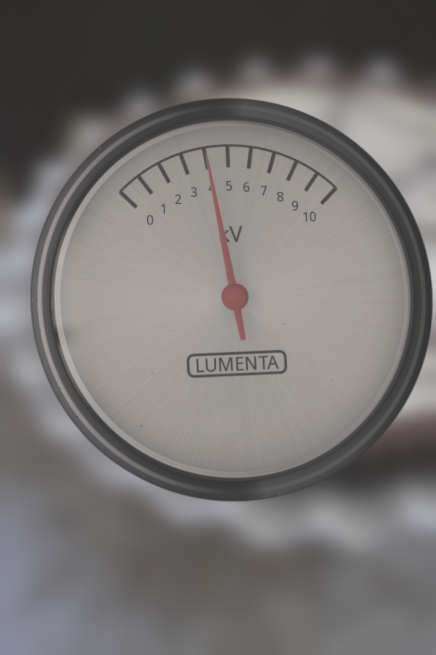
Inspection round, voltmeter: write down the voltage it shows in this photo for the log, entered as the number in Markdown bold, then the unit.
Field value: **4** kV
